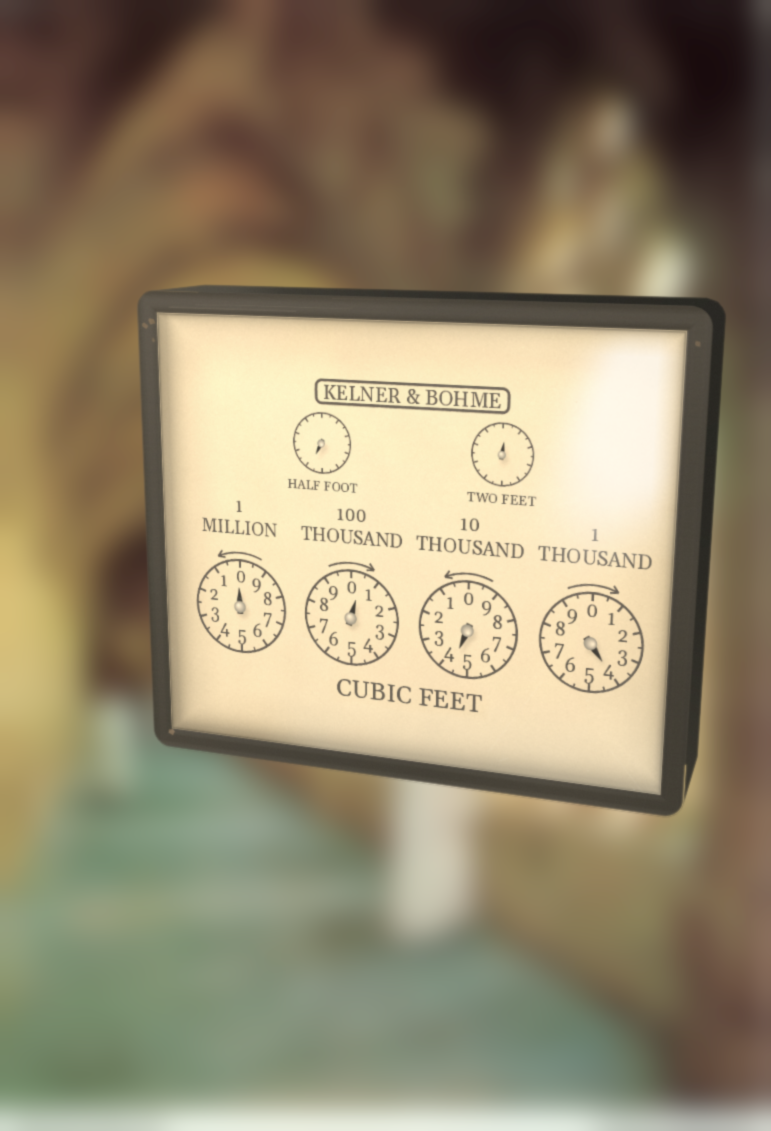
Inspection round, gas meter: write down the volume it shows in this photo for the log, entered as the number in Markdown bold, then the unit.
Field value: **4400** ft³
